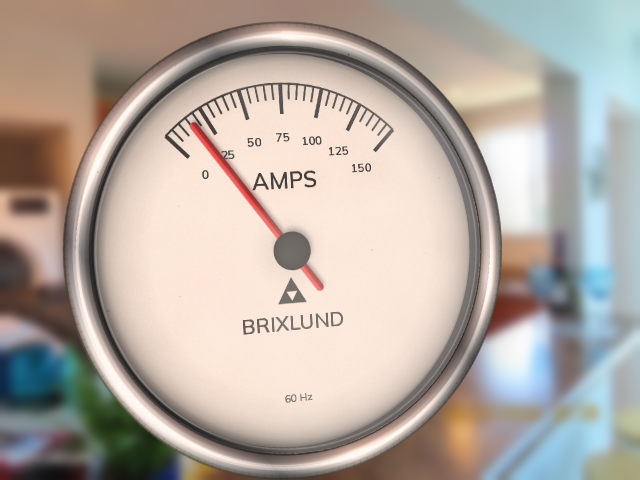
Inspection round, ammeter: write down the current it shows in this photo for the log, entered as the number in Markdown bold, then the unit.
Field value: **15** A
